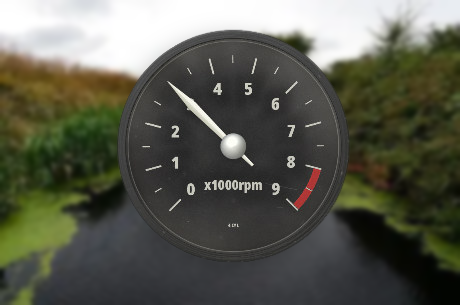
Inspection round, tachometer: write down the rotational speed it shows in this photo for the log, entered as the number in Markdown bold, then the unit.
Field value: **3000** rpm
